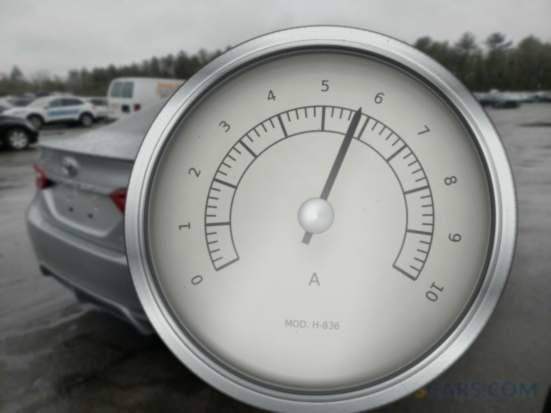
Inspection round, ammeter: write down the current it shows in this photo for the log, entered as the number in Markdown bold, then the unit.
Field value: **5.8** A
